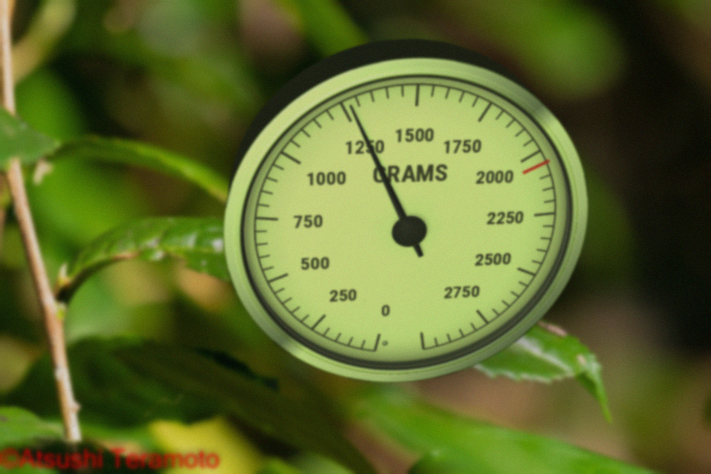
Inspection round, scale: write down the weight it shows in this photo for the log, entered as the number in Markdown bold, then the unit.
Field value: **1275** g
